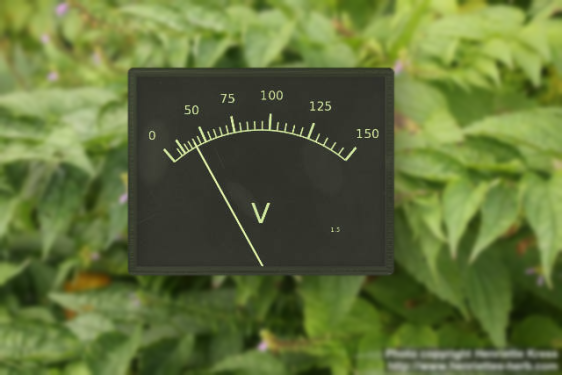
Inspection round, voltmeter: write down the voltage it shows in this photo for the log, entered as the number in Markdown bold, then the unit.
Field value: **40** V
